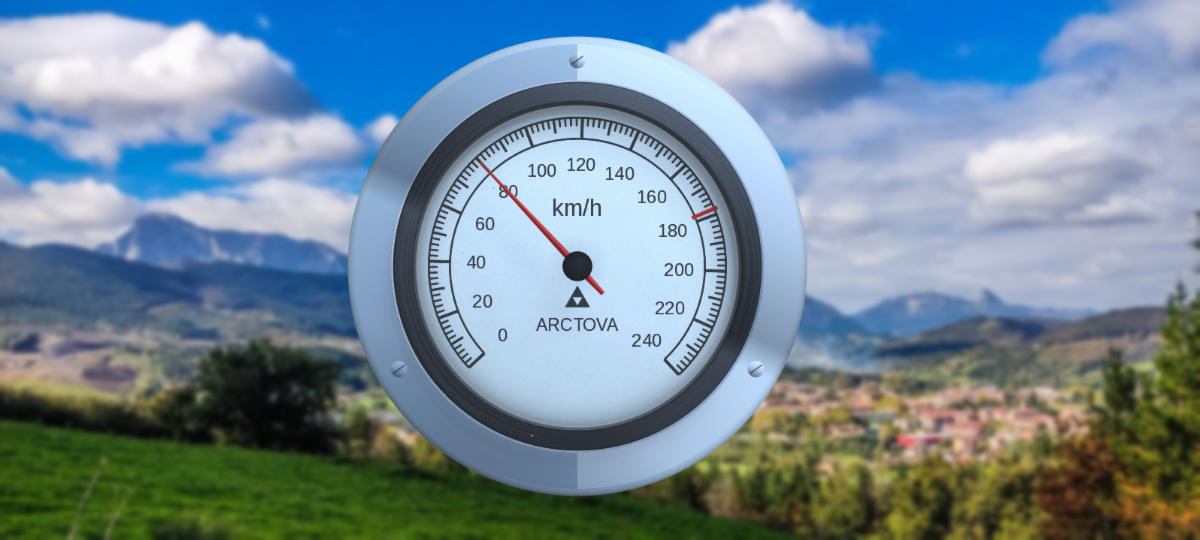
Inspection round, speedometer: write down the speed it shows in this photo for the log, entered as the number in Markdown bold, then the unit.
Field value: **80** km/h
